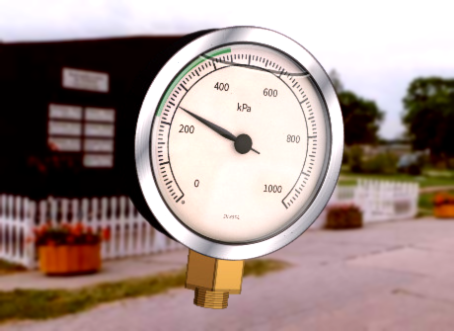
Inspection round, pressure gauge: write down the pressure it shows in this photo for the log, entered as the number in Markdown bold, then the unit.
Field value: **250** kPa
